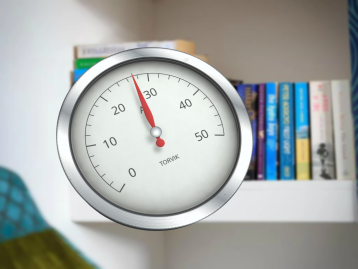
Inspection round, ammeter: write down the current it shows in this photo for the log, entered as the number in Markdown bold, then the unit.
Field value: **27** A
